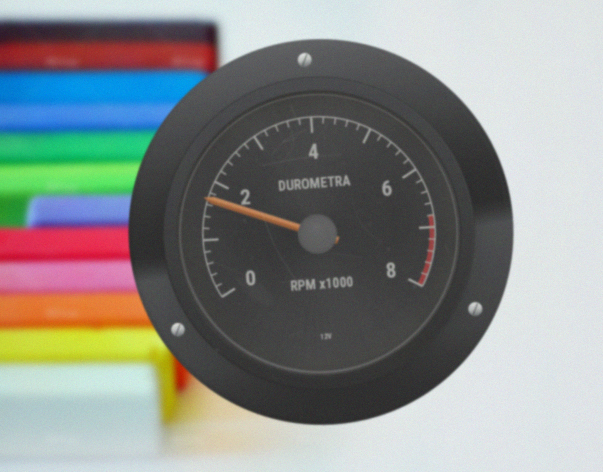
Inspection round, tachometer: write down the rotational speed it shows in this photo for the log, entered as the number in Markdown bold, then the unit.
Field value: **1700** rpm
